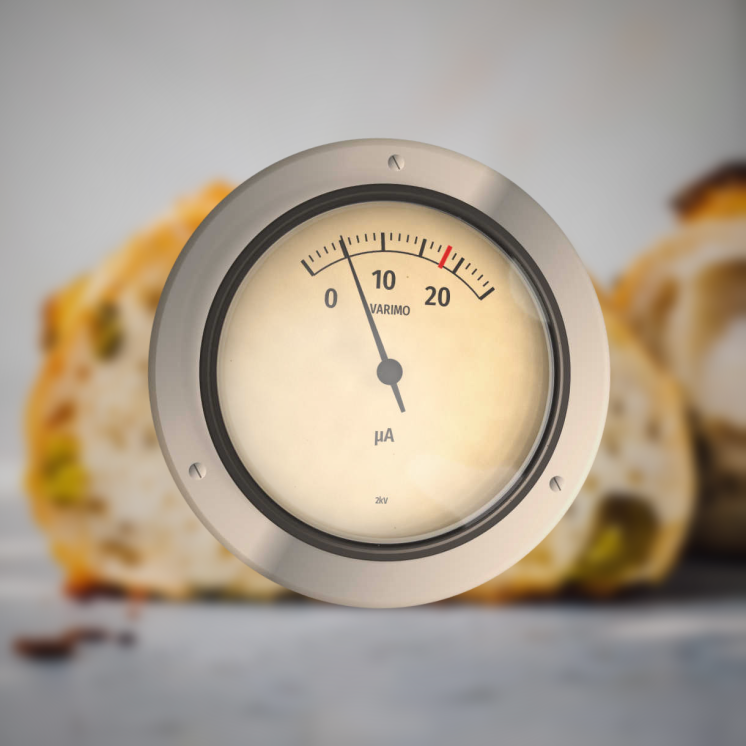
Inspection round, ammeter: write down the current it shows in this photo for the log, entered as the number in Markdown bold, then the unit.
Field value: **5** µA
